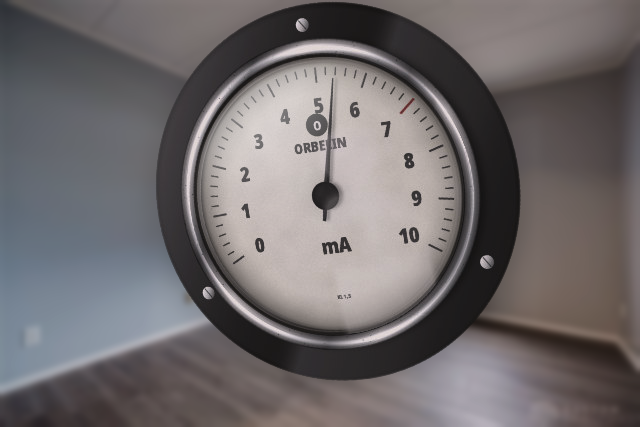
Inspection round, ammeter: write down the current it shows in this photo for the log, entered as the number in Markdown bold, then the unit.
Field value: **5.4** mA
